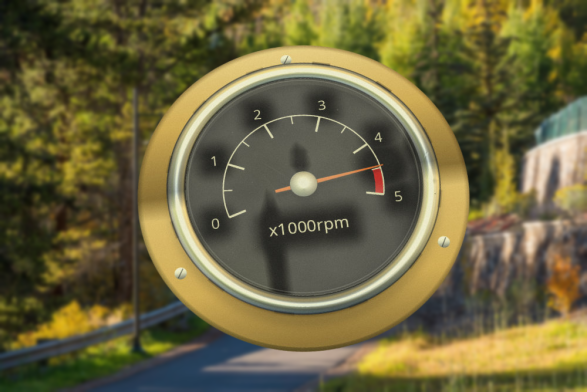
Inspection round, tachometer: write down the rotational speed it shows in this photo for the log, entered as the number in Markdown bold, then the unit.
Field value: **4500** rpm
